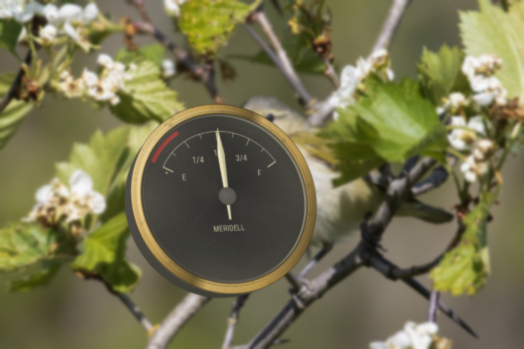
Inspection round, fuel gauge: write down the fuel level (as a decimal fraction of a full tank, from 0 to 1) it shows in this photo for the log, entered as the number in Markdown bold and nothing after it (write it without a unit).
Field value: **0.5**
